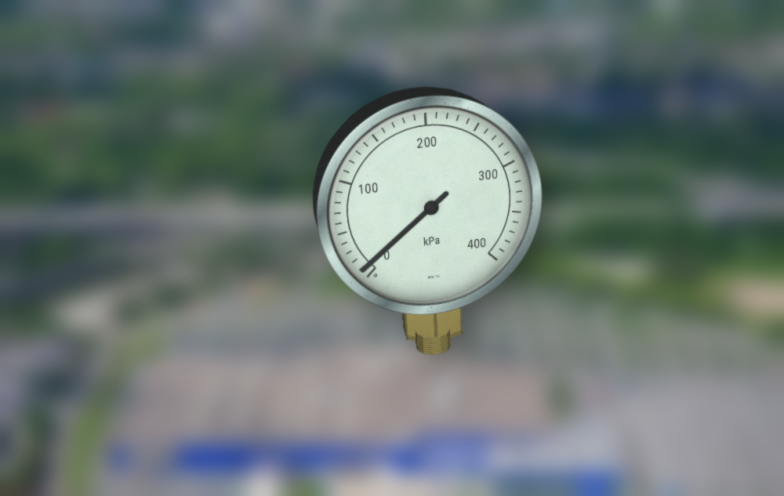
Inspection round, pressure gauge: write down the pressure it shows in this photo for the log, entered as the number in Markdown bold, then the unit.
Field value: **10** kPa
